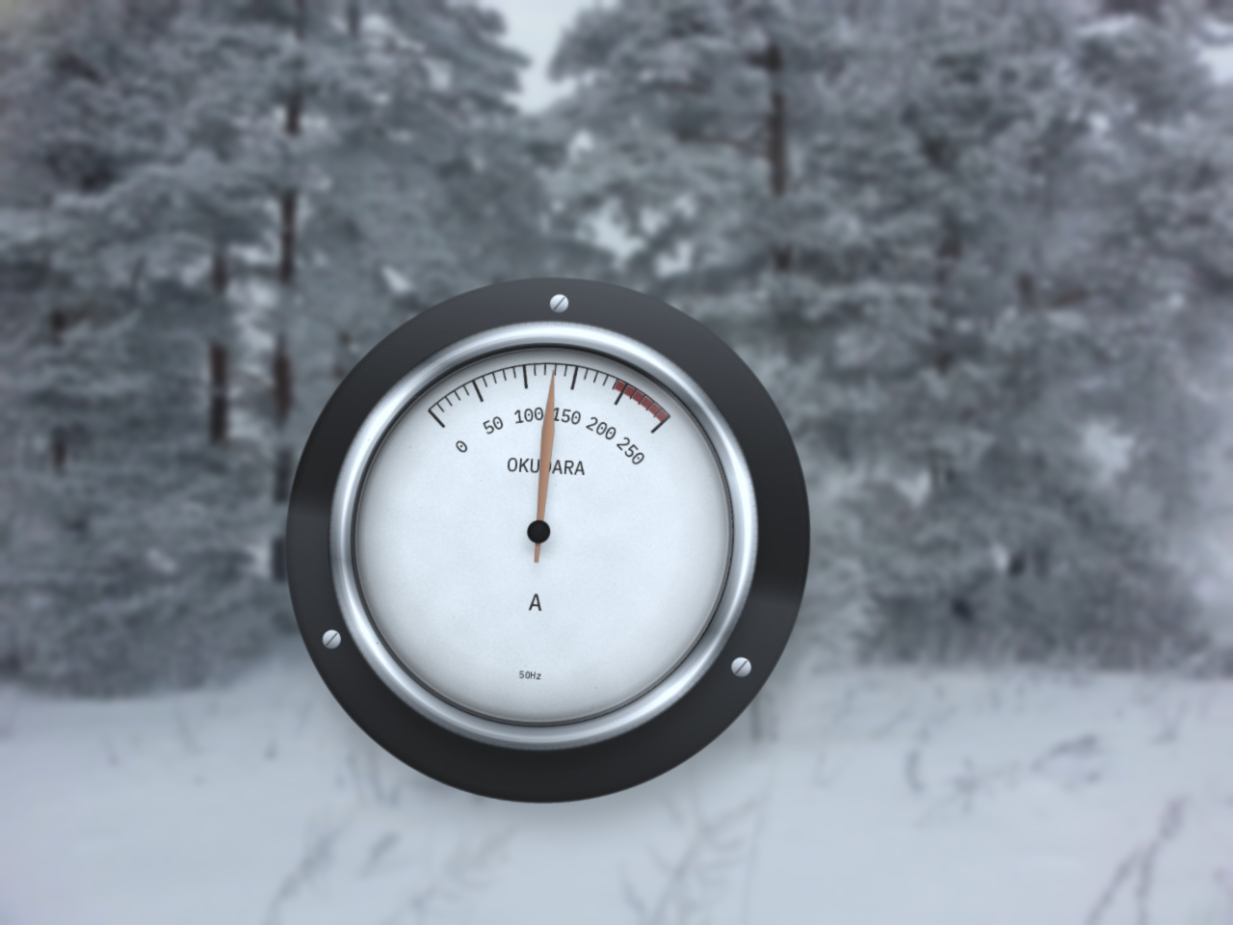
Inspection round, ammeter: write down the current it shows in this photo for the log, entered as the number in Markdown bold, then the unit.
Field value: **130** A
